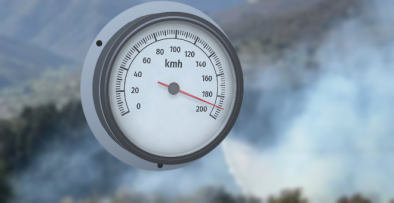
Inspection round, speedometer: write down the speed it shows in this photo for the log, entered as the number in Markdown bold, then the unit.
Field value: **190** km/h
